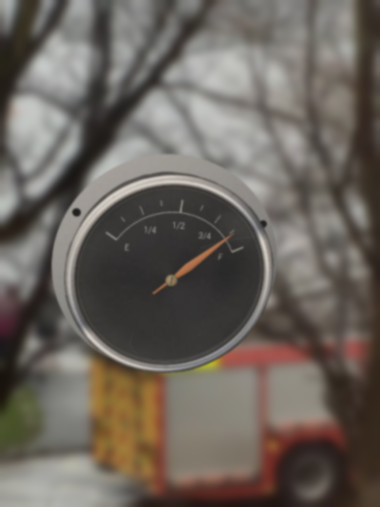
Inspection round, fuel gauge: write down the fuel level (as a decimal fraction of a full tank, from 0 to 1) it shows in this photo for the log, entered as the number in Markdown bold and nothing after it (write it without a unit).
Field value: **0.875**
